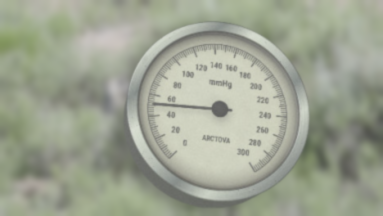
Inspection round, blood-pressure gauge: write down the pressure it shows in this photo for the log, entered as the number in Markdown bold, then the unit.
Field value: **50** mmHg
